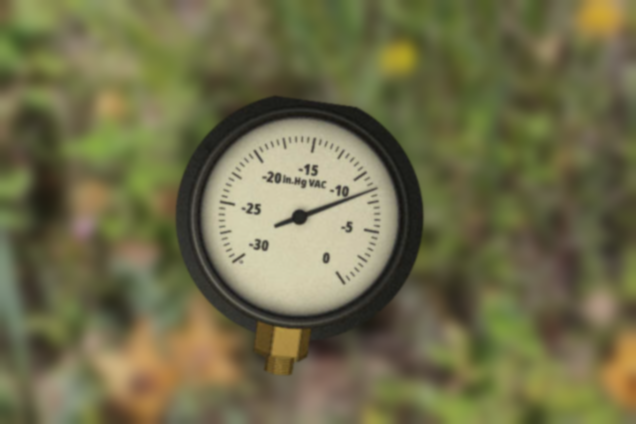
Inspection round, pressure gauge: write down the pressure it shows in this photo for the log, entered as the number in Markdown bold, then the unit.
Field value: **-8.5** inHg
